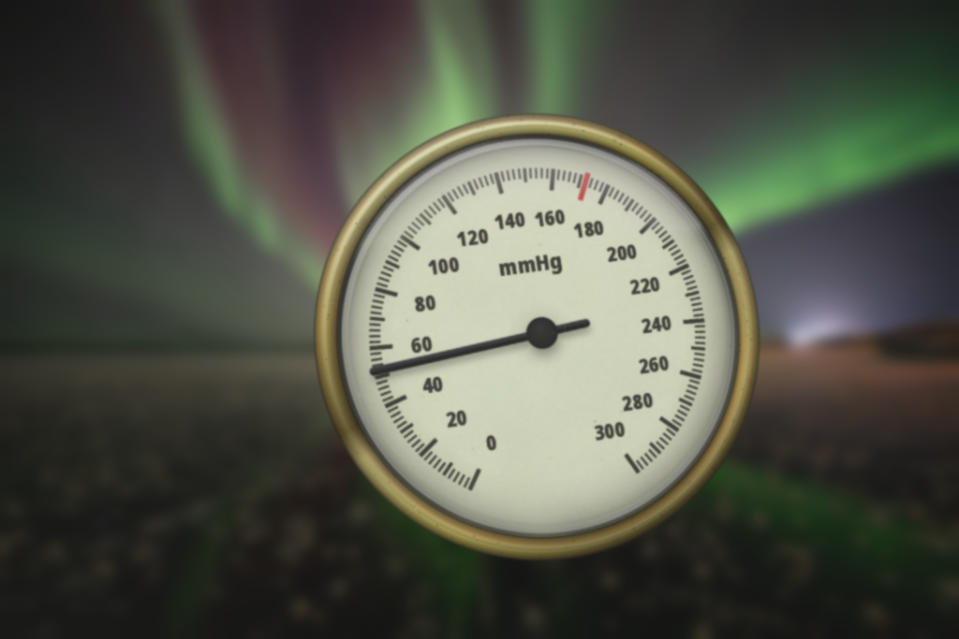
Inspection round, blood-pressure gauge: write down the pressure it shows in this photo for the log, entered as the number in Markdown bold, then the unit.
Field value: **52** mmHg
